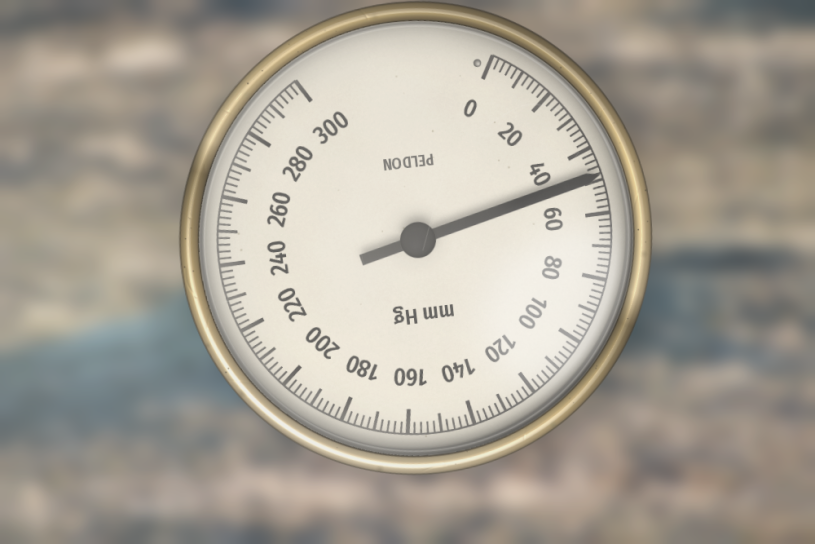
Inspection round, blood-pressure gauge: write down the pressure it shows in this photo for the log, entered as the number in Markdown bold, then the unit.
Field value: **48** mmHg
